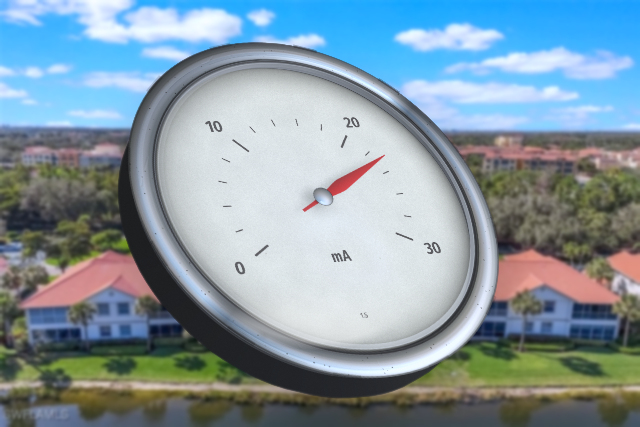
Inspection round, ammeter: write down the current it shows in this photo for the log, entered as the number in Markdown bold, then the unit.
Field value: **23** mA
